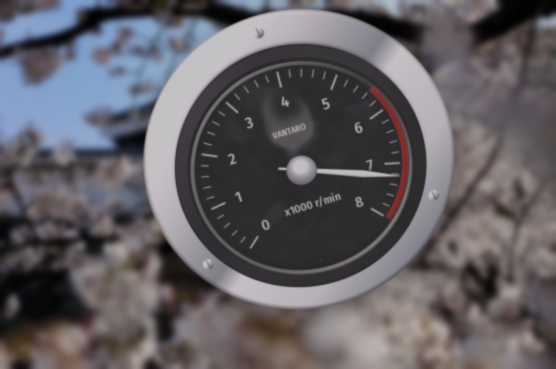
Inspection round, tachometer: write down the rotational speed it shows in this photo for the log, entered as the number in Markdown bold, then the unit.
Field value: **7200** rpm
